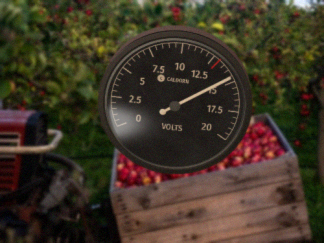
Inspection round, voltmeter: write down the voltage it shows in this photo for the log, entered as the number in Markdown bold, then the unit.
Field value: **14.5** V
